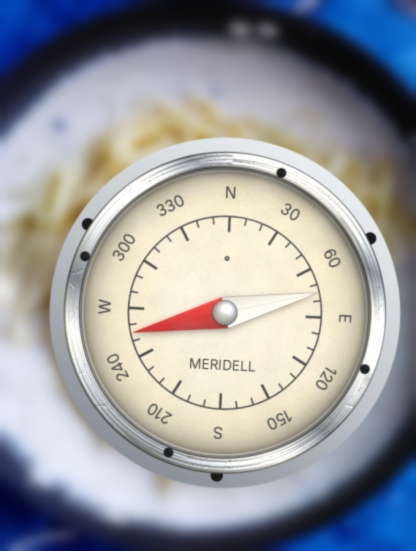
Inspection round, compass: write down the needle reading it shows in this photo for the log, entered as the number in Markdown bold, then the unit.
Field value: **255** °
